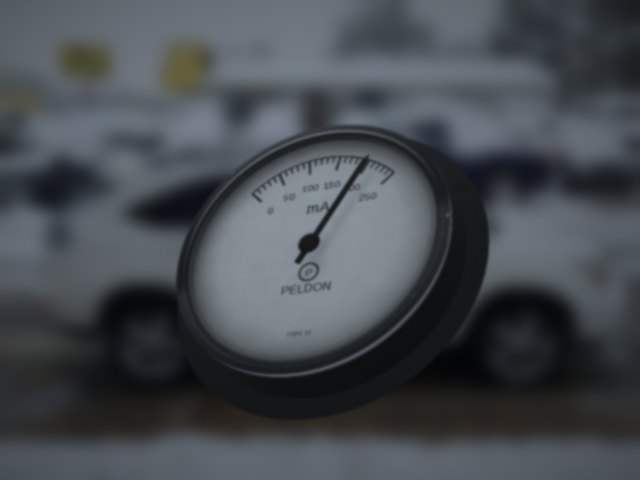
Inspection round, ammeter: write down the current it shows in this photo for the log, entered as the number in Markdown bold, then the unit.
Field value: **200** mA
